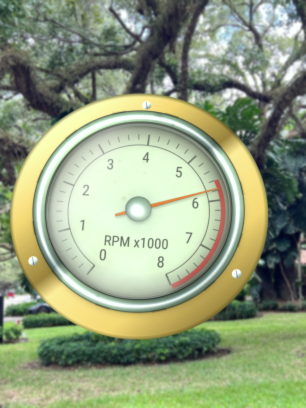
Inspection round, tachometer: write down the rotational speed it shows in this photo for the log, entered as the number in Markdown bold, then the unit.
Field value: **5800** rpm
